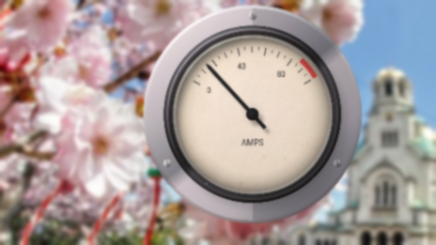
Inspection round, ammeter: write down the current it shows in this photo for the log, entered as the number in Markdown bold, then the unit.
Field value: **15** A
